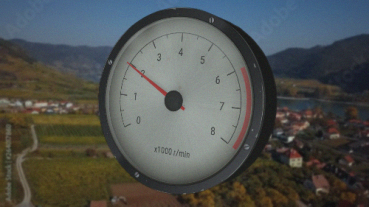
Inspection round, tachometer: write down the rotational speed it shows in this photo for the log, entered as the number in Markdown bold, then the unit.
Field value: **2000** rpm
